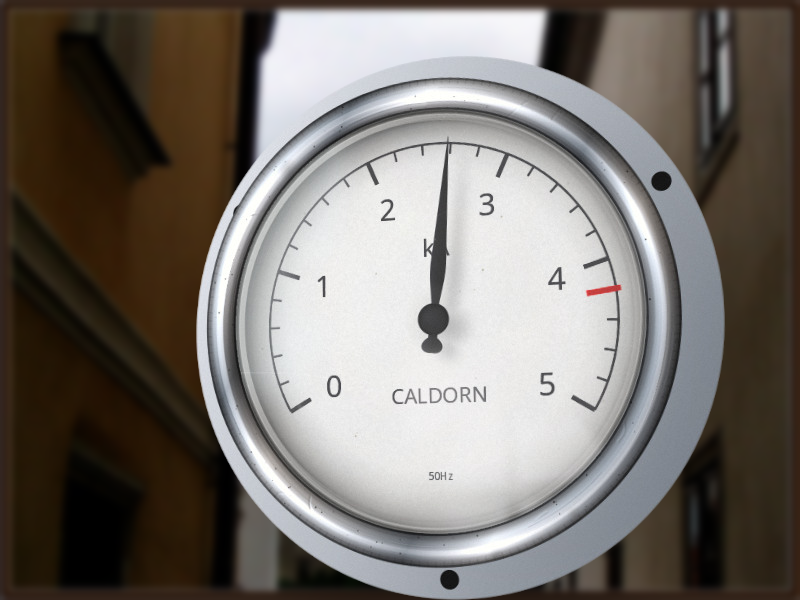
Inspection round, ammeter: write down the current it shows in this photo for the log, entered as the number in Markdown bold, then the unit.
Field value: **2.6** kA
